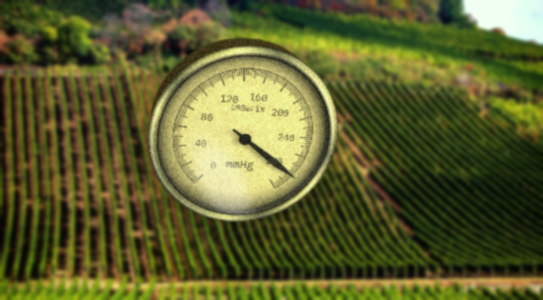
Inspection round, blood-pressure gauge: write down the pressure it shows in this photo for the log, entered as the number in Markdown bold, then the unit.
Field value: **280** mmHg
